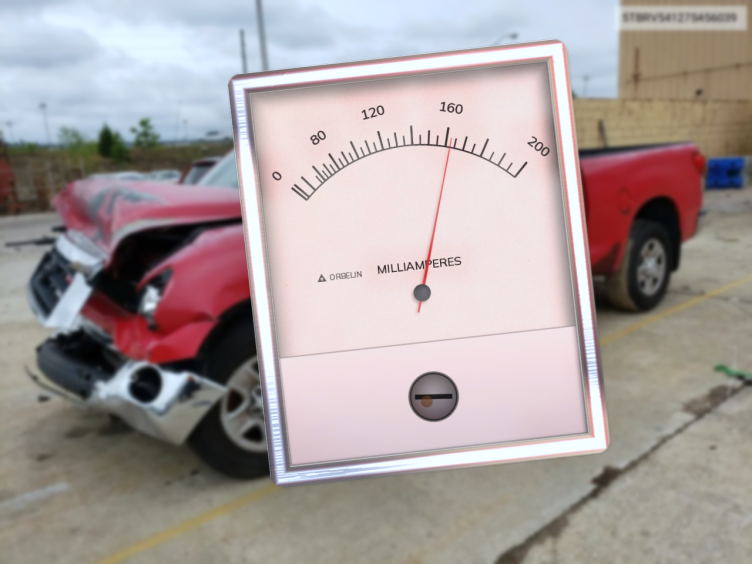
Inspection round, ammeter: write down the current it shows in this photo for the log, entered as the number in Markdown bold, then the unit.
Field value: **162.5** mA
